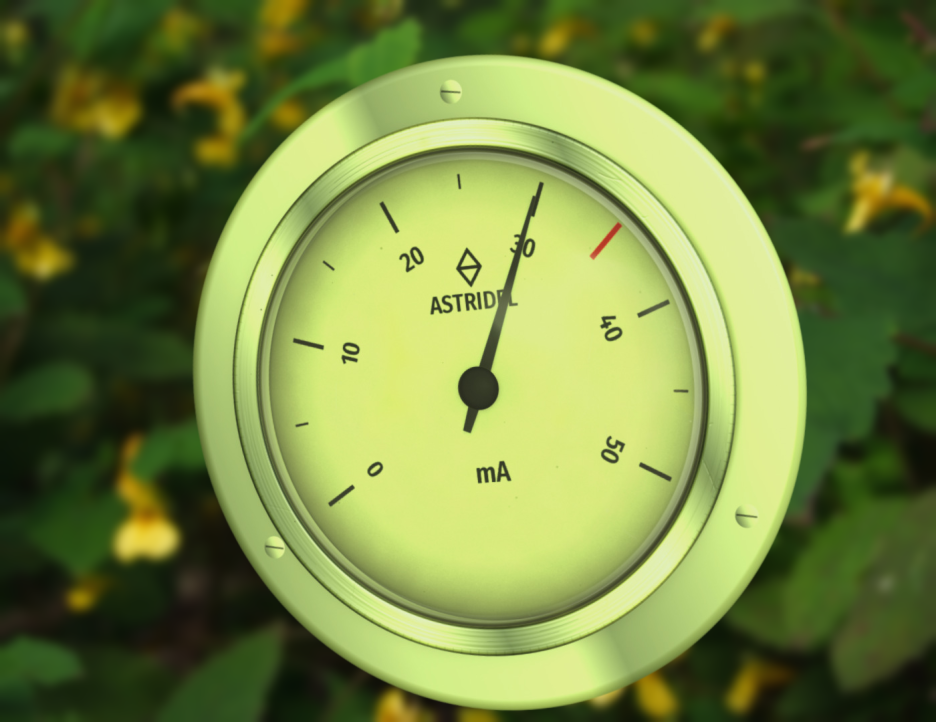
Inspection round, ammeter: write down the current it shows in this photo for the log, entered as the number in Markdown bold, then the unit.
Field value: **30** mA
